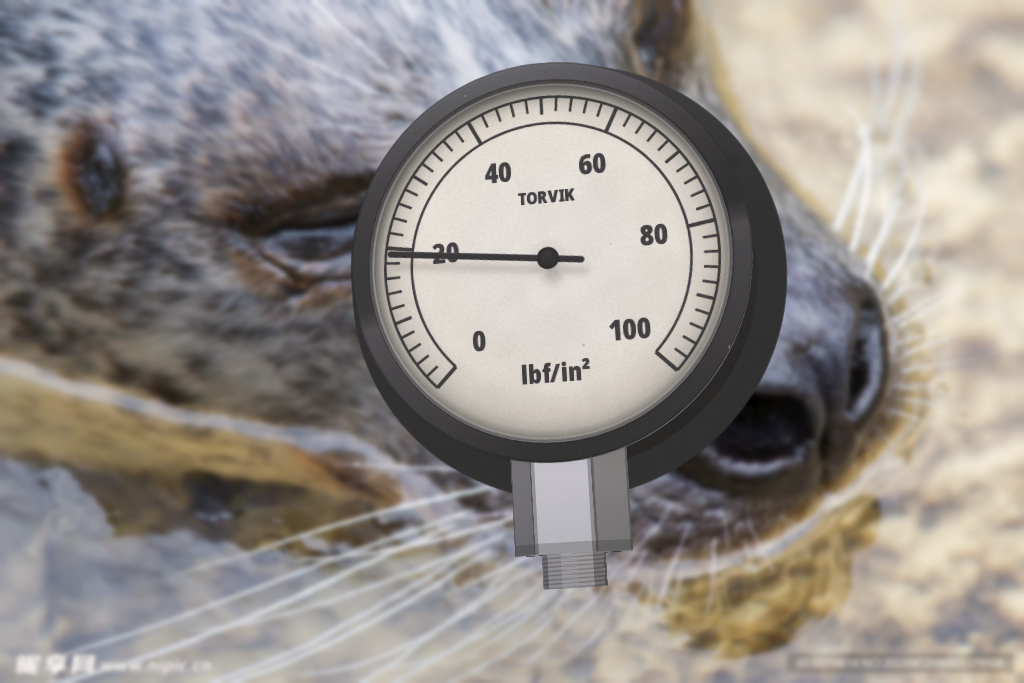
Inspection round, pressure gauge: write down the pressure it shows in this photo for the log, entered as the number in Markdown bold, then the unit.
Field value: **19** psi
